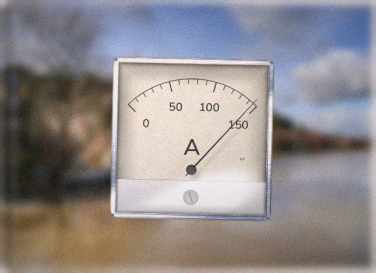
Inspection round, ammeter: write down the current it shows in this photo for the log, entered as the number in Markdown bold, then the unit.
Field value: **145** A
